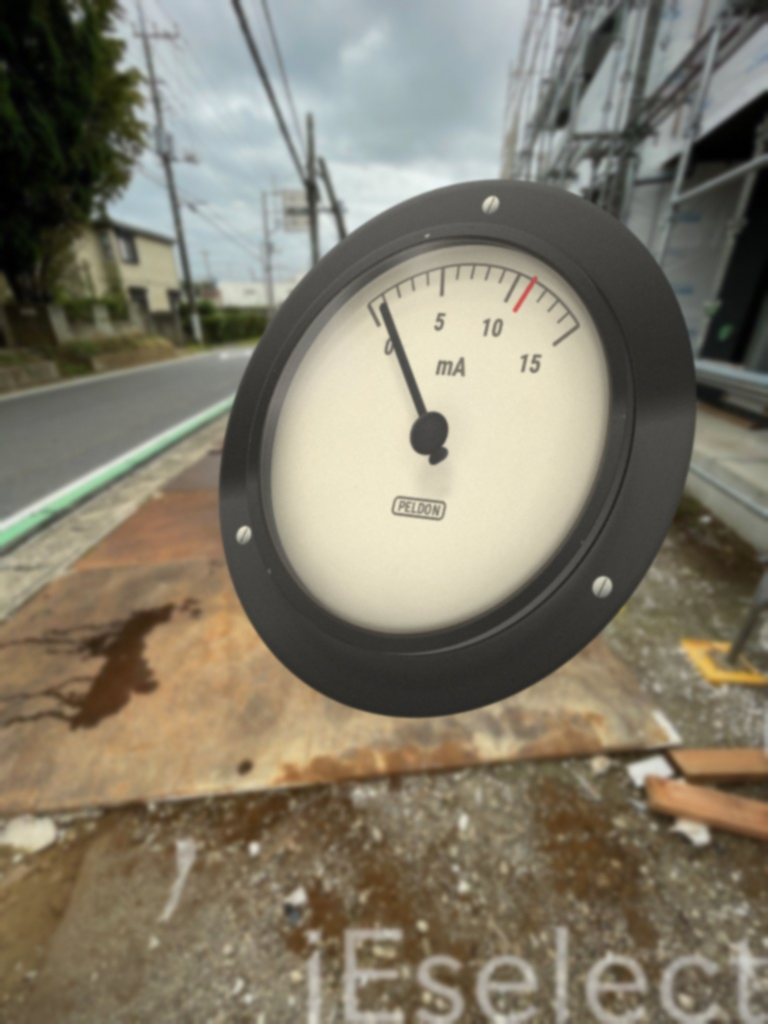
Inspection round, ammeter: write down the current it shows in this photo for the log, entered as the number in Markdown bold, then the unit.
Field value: **1** mA
